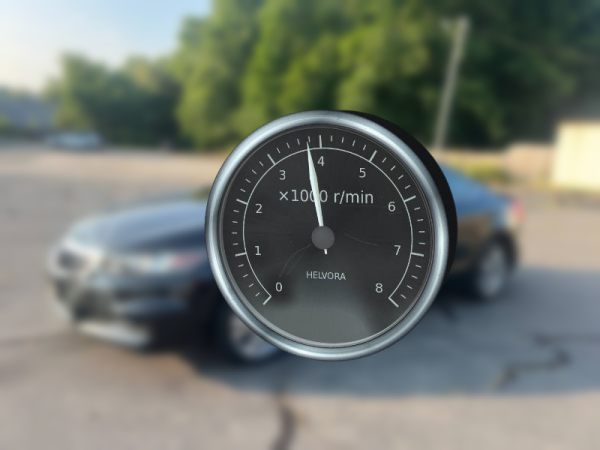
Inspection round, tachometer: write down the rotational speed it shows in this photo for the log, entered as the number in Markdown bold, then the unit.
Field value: **3800** rpm
